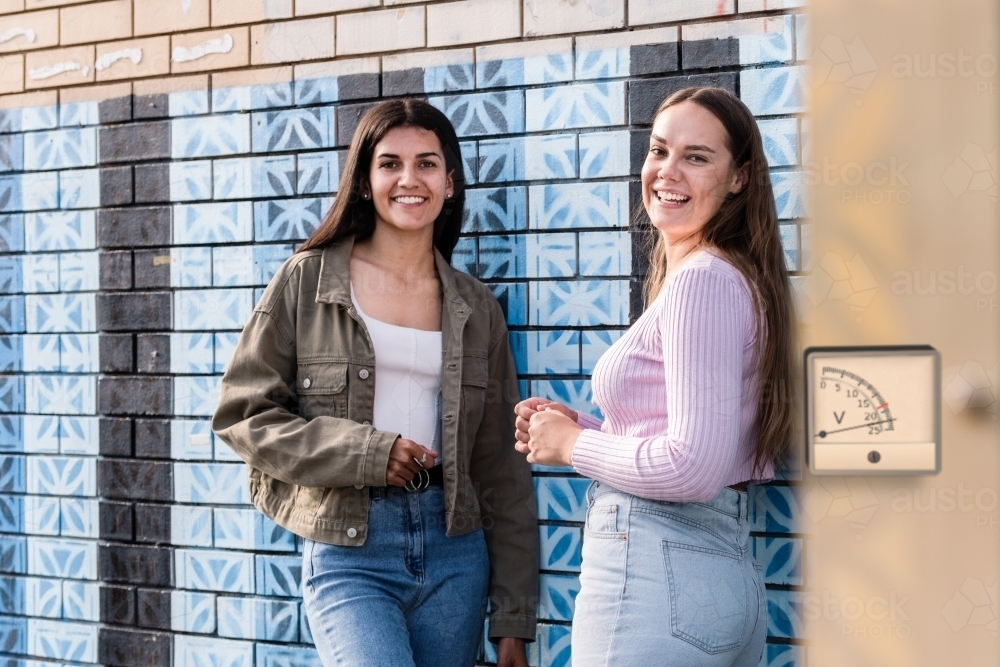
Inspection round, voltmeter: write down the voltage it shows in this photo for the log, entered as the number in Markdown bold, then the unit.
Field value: **22.5** V
